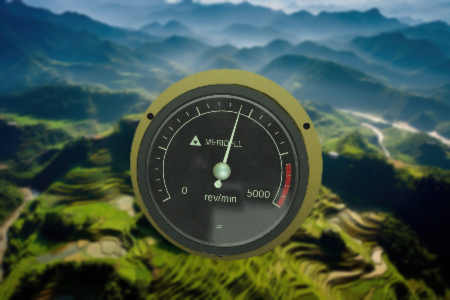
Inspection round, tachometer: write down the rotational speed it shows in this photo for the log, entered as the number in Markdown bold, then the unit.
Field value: **2800** rpm
